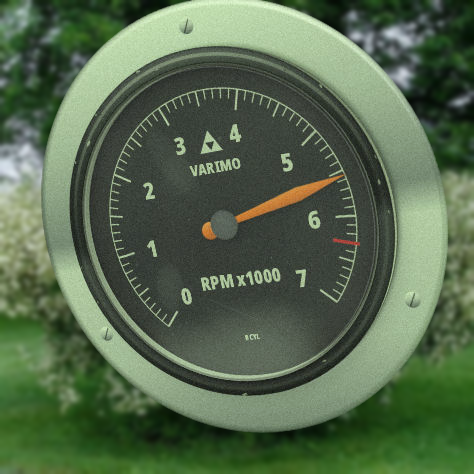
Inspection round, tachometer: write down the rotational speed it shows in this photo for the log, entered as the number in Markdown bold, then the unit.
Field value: **5550** rpm
